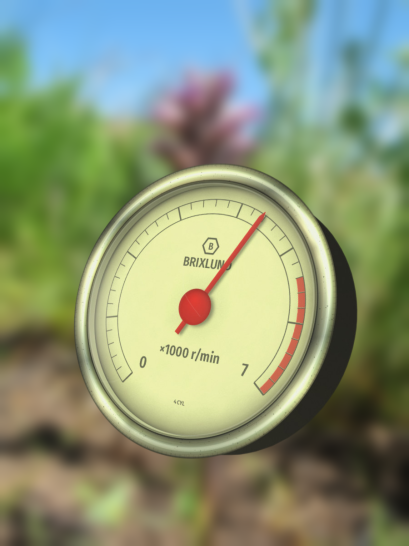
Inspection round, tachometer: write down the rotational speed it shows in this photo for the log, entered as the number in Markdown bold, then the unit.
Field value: **4400** rpm
